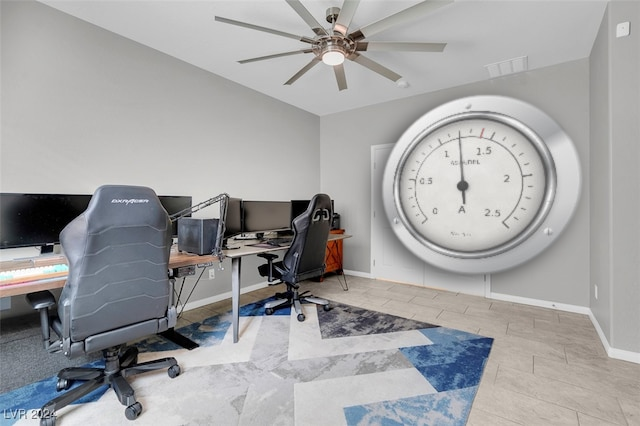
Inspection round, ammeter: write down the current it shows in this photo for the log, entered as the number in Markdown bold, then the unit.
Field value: **1.2** A
